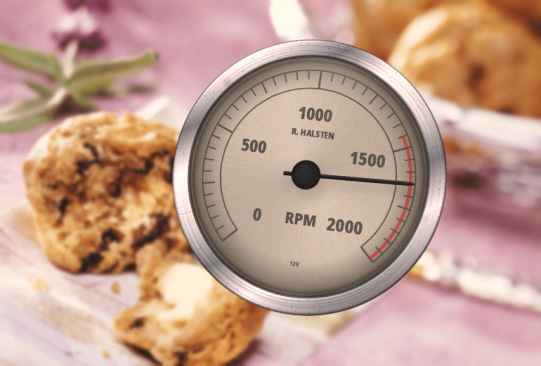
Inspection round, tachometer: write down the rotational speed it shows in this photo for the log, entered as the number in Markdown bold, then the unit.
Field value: **1650** rpm
